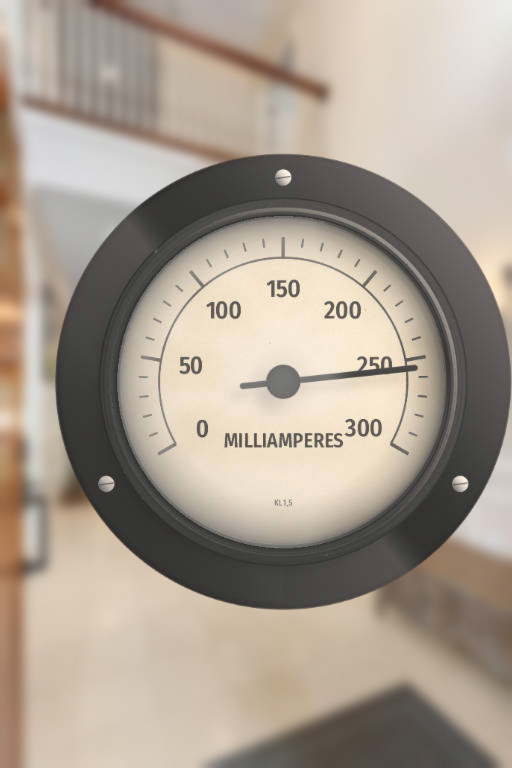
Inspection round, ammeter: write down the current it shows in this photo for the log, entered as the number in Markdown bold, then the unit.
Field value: **255** mA
